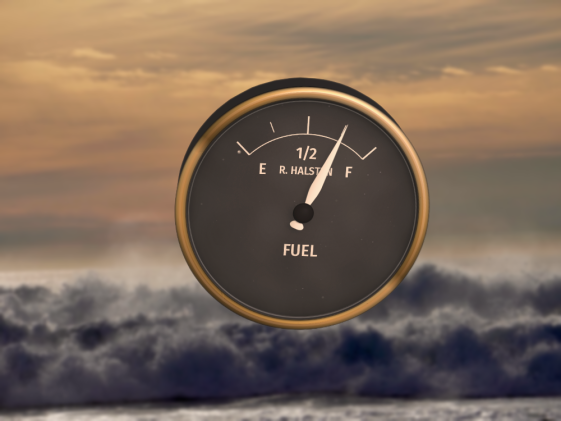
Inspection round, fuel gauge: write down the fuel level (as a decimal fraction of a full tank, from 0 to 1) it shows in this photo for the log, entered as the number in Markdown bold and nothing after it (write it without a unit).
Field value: **0.75**
